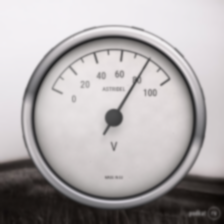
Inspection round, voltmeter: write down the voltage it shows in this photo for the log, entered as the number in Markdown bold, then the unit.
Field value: **80** V
